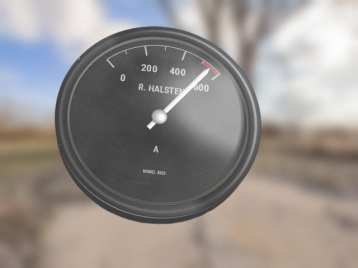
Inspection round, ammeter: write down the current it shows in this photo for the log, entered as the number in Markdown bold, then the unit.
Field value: **550** A
